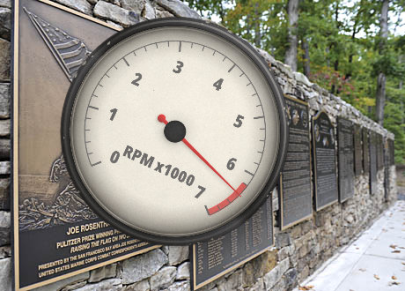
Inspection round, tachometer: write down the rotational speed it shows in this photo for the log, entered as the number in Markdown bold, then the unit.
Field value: **6400** rpm
